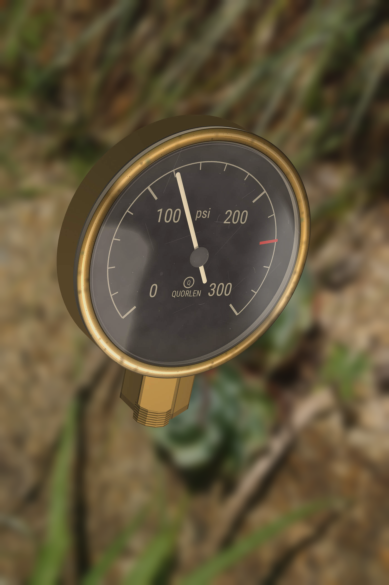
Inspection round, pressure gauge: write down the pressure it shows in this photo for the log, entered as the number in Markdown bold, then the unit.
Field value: **120** psi
